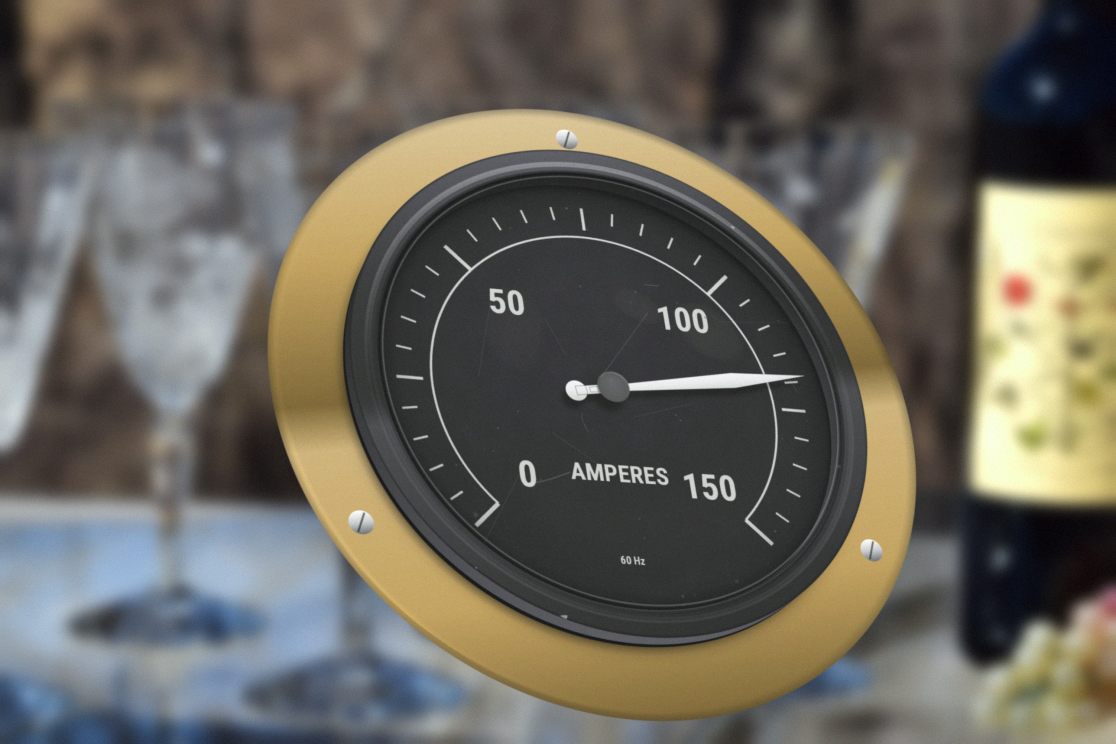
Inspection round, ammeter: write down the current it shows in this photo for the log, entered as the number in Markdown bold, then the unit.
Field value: **120** A
